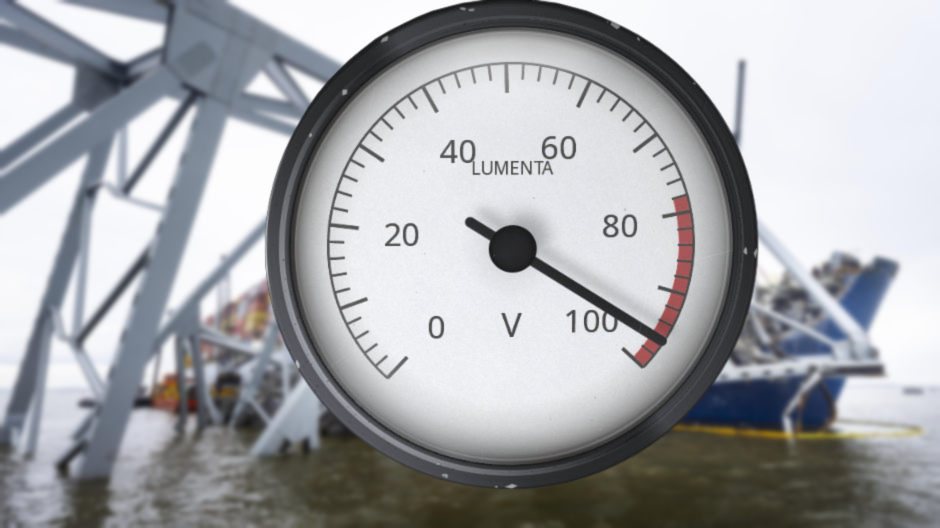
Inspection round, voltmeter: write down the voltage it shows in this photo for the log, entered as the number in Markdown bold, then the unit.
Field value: **96** V
